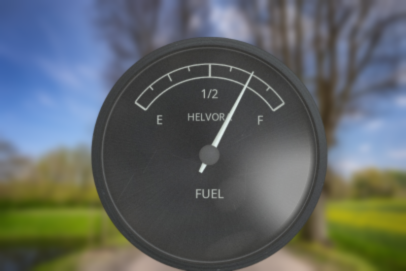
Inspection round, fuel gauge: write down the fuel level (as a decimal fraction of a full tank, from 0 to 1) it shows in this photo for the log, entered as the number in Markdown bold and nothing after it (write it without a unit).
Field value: **0.75**
